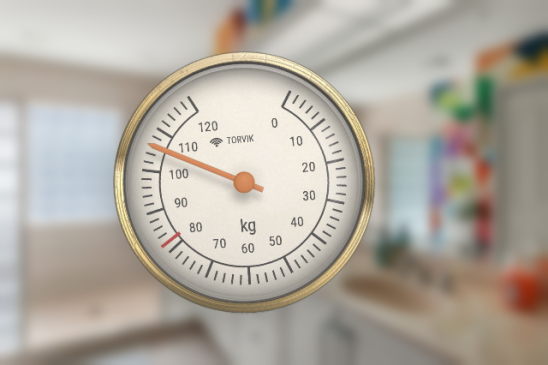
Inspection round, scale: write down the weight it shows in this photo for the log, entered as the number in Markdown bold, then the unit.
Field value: **106** kg
